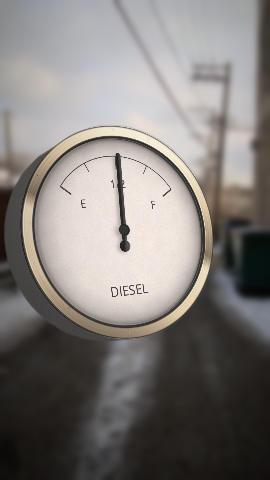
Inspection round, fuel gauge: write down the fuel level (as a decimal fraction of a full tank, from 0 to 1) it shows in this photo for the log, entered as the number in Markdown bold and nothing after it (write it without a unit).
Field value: **0.5**
